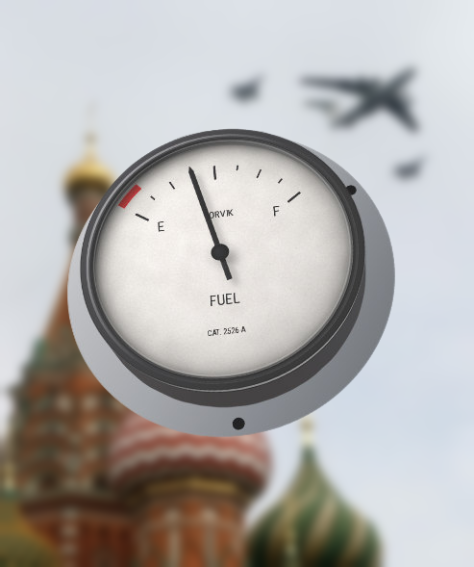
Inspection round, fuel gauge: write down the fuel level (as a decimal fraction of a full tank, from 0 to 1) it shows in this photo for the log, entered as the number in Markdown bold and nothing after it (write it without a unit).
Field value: **0.375**
